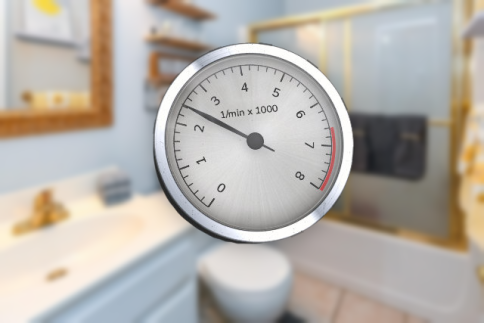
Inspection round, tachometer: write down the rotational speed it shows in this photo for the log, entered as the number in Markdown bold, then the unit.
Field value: **2400** rpm
